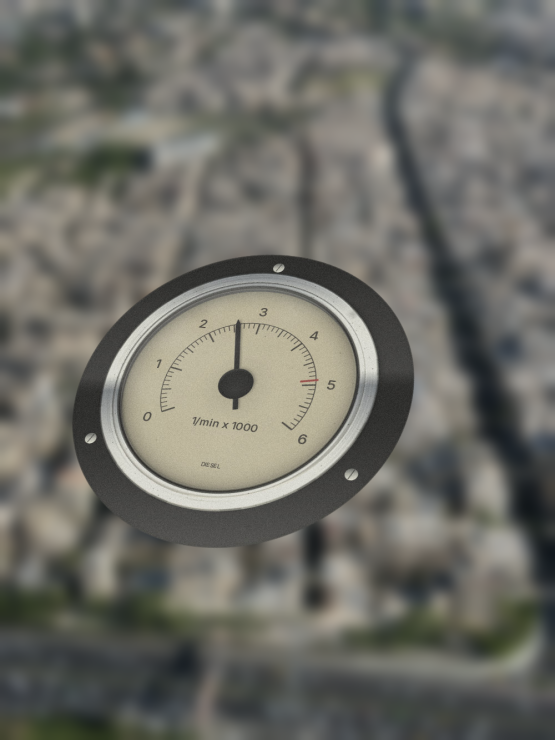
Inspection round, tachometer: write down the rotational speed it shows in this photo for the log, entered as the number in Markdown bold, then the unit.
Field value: **2600** rpm
